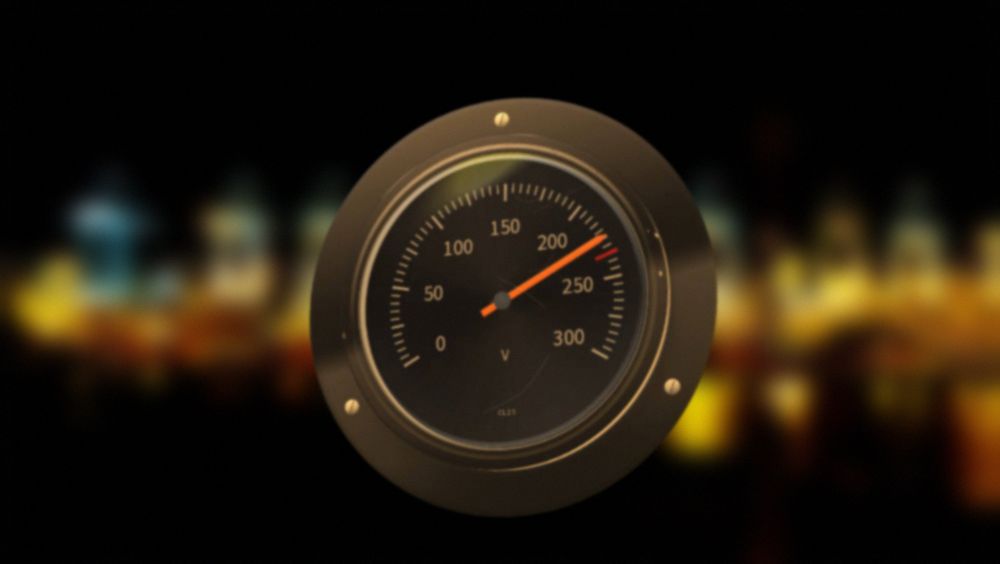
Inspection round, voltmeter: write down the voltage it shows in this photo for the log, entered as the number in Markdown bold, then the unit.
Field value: **225** V
